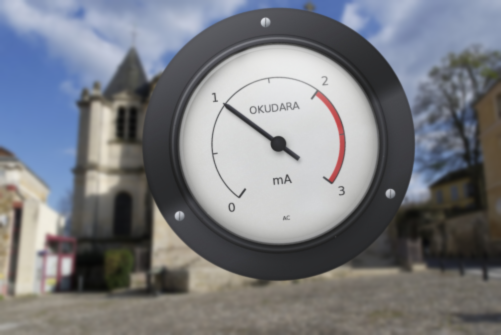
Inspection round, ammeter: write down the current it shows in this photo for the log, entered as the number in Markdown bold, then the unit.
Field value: **1** mA
